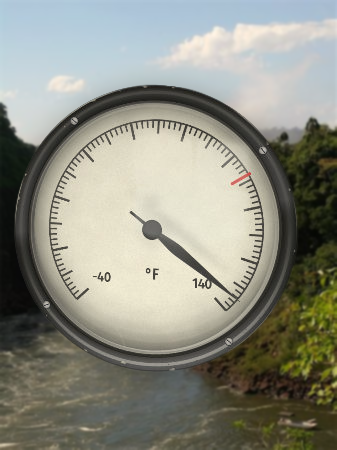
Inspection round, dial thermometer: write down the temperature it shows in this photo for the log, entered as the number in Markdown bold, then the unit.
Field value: **134** °F
